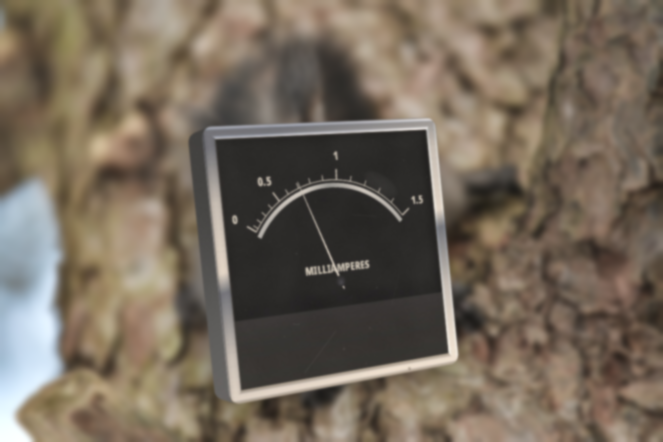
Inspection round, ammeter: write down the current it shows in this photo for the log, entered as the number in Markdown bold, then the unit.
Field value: **0.7** mA
